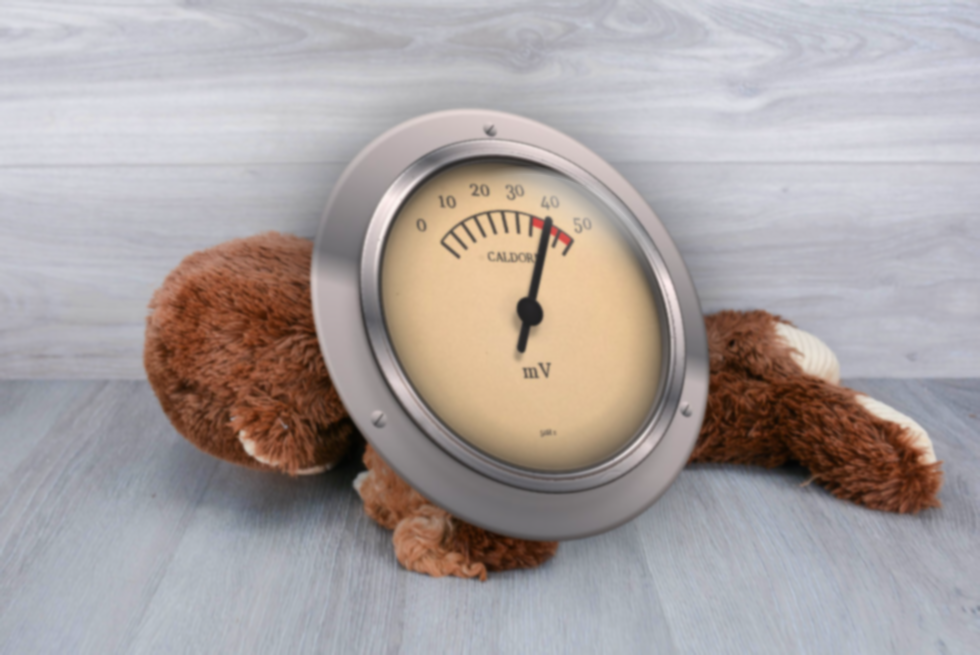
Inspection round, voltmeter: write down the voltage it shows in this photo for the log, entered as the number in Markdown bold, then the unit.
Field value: **40** mV
